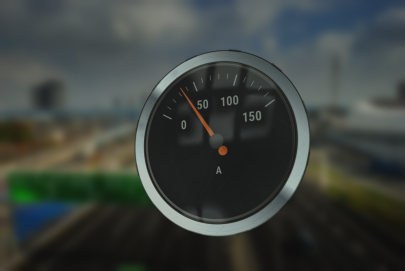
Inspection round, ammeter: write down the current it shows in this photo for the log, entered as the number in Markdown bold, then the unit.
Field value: **35** A
